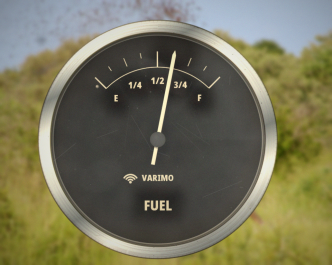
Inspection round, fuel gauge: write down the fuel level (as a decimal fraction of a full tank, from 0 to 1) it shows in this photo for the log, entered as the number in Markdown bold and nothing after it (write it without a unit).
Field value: **0.625**
